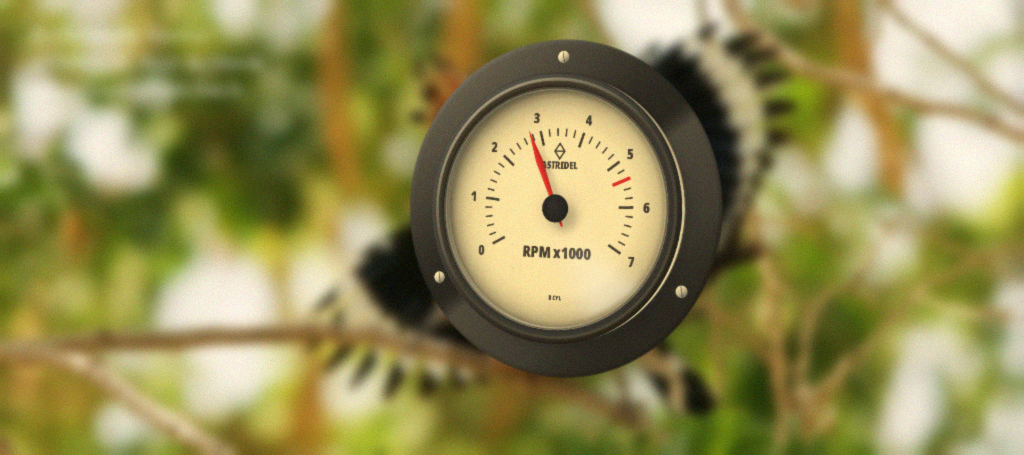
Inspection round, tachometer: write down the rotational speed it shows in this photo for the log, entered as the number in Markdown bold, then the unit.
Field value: **2800** rpm
